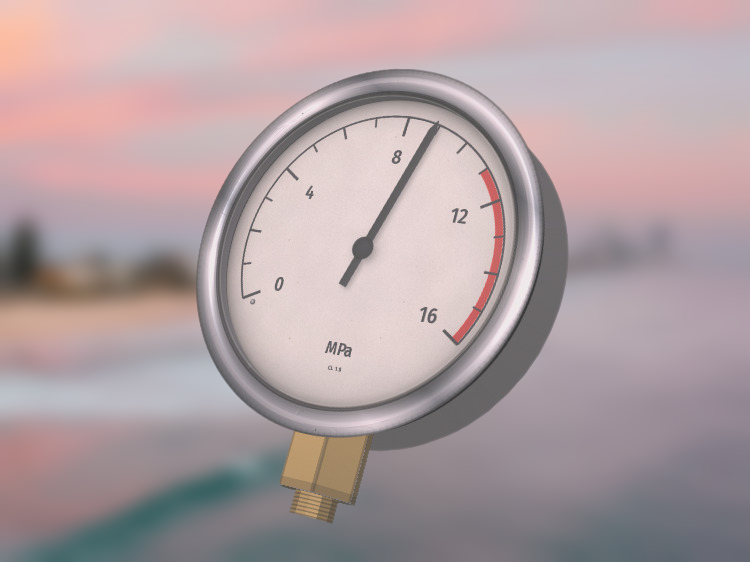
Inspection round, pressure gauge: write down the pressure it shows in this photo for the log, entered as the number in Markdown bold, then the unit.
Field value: **9** MPa
